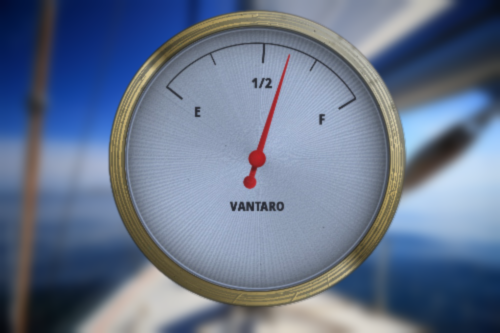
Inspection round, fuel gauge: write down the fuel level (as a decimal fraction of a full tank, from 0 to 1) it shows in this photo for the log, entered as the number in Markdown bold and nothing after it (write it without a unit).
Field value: **0.625**
